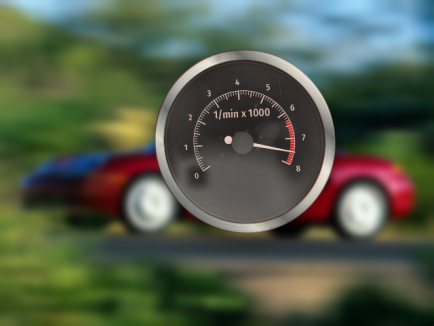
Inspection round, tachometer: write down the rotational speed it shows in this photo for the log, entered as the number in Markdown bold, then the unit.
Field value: **7500** rpm
